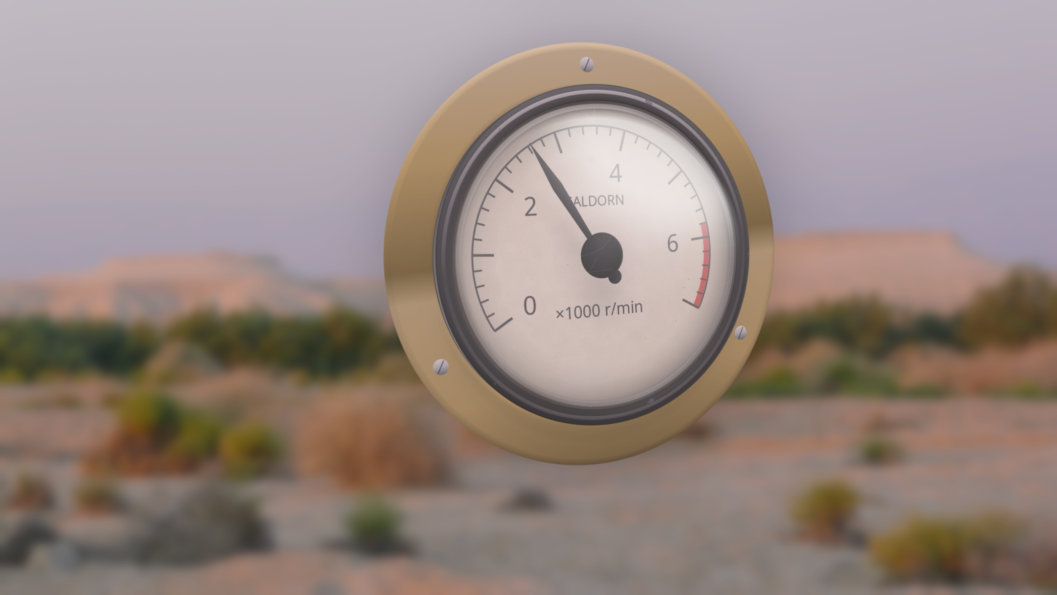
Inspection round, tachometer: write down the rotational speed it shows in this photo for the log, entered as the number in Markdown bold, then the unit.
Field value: **2600** rpm
